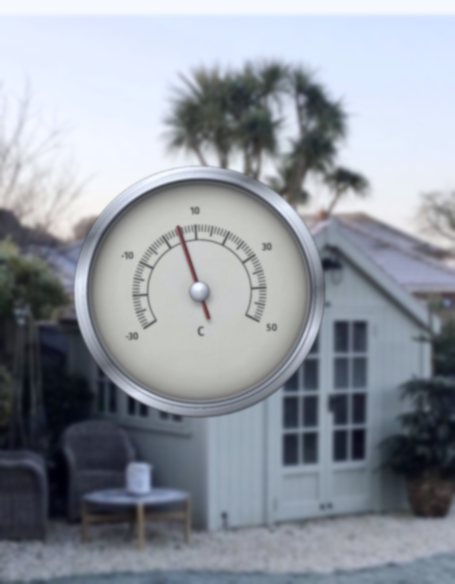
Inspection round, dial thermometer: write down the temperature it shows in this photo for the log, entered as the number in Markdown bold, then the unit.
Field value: **5** °C
